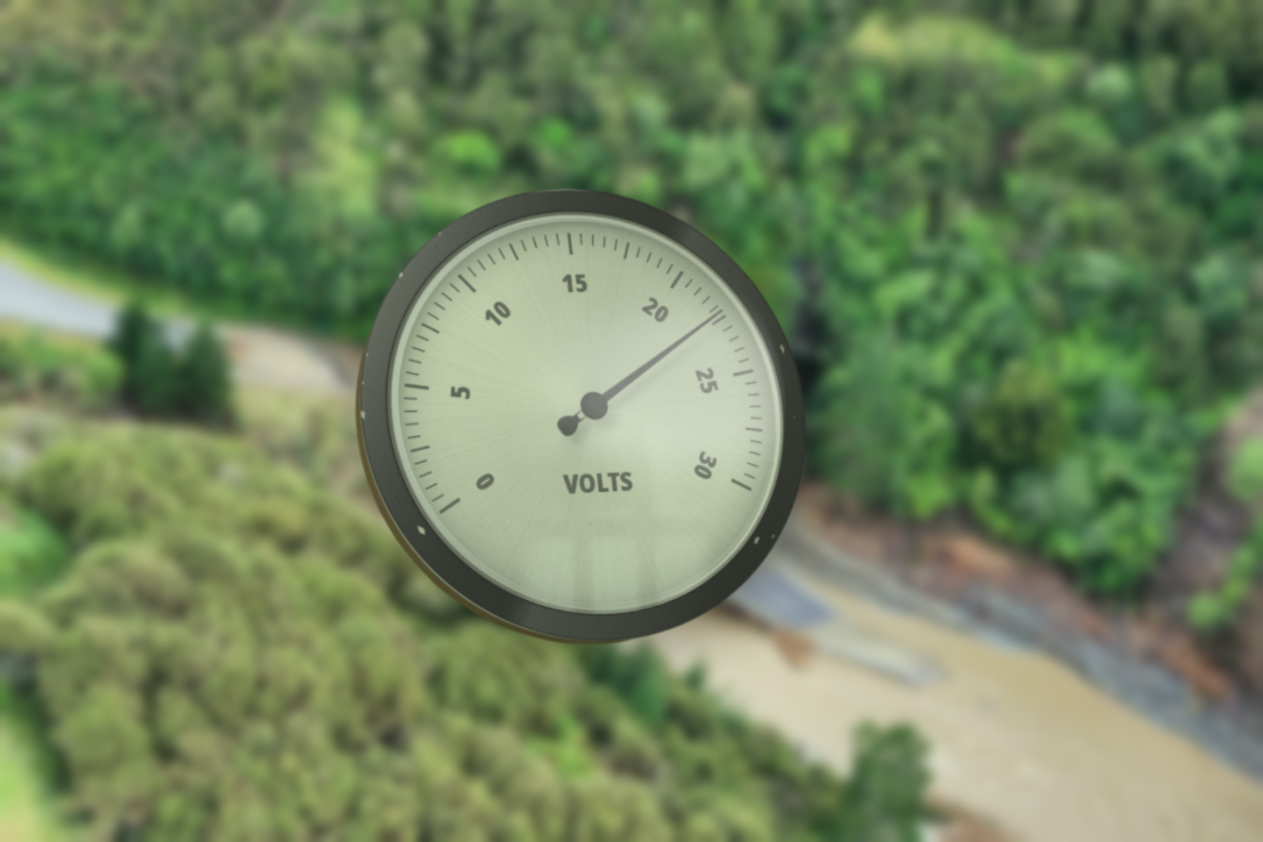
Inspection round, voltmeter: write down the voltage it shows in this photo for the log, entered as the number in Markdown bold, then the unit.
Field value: **22.25** V
